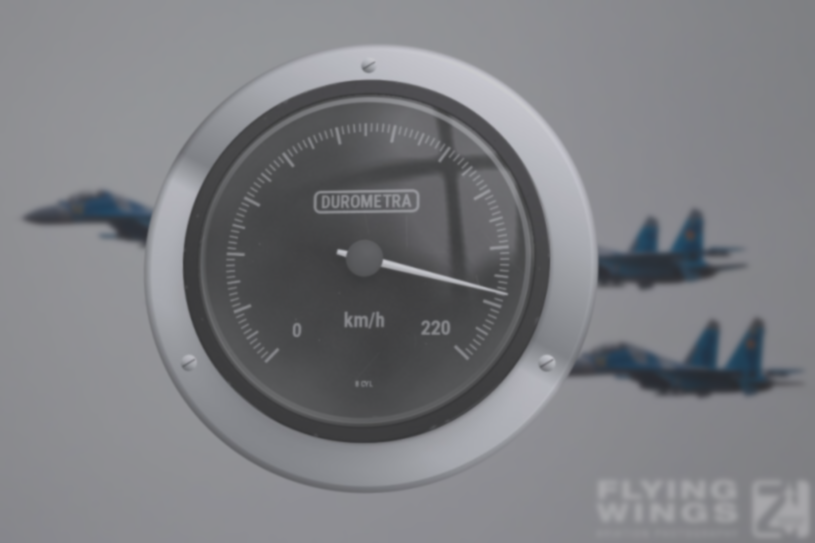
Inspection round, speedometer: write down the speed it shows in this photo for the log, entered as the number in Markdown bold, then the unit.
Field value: **196** km/h
